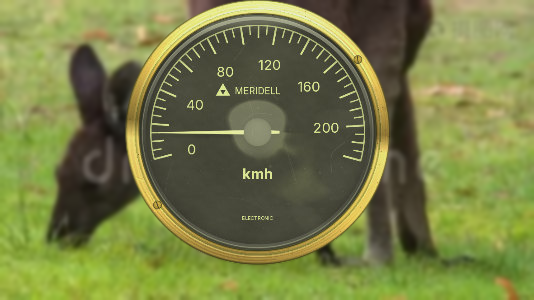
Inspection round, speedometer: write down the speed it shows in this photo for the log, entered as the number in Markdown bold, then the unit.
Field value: **15** km/h
